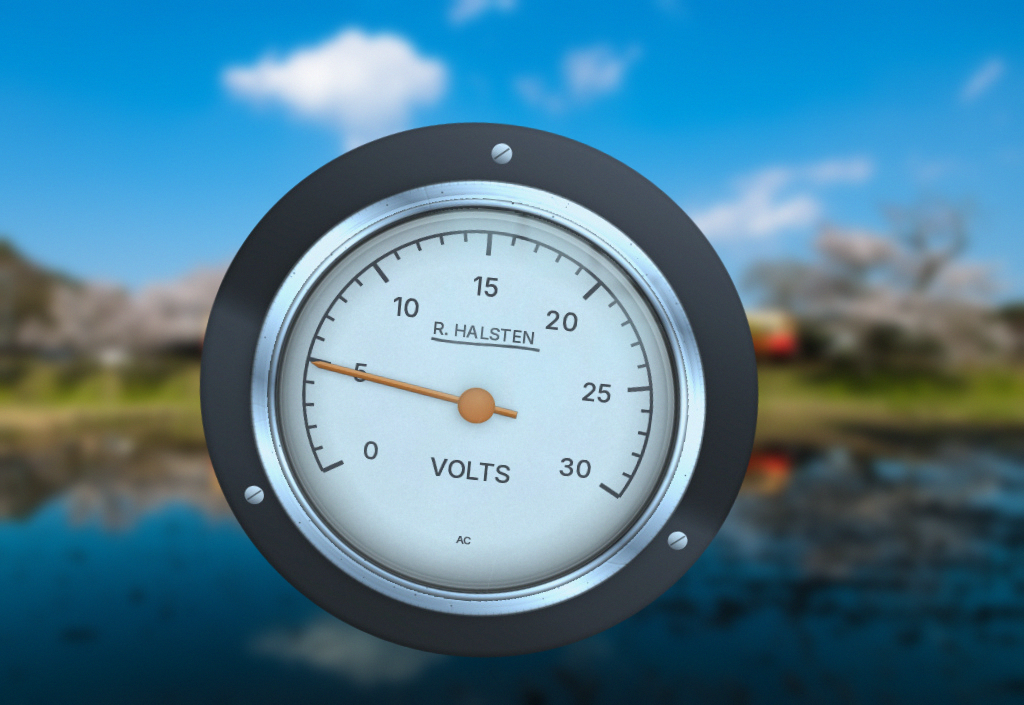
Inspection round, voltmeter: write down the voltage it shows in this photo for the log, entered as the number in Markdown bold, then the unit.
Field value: **5** V
